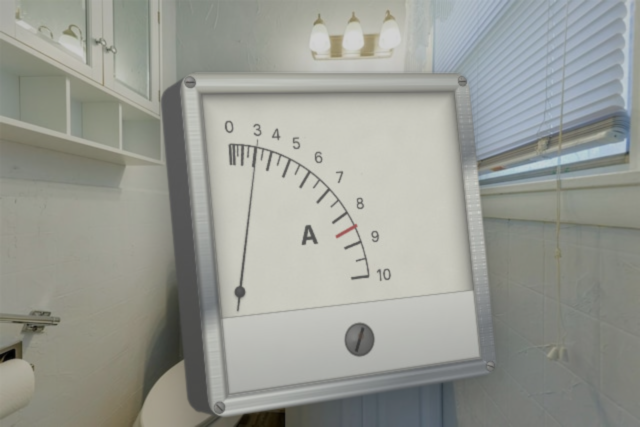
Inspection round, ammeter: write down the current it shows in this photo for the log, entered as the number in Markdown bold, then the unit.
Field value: **3** A
